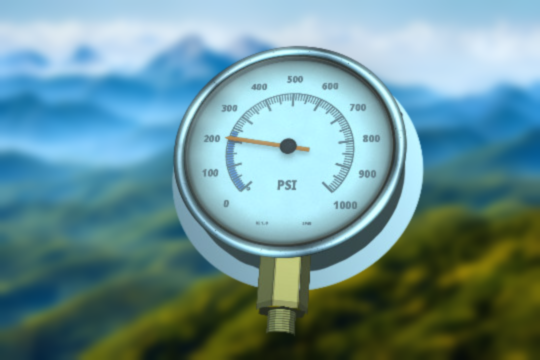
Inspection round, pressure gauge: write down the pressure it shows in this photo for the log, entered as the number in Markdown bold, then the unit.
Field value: **200** psi
